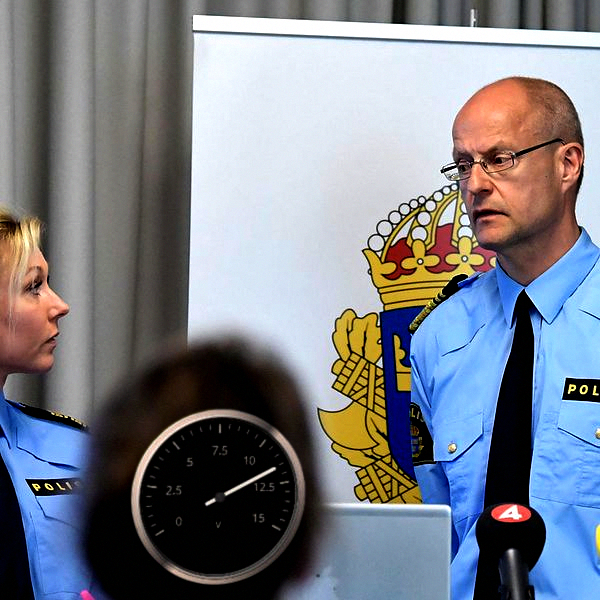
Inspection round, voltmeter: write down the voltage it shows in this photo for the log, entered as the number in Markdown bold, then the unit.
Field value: **11.5** V
